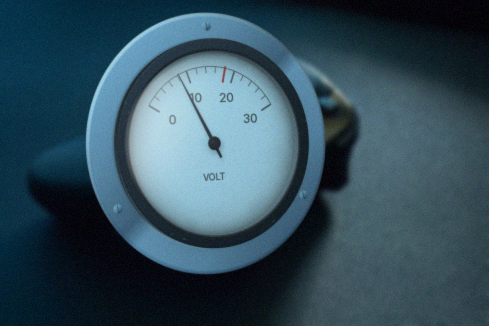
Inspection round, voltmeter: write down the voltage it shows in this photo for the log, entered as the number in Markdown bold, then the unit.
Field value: **8** V
